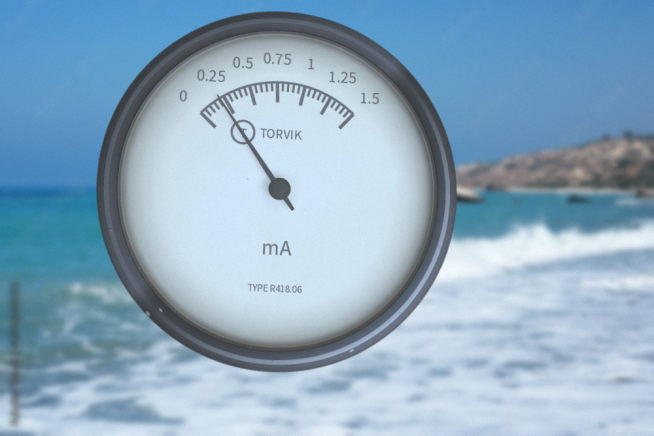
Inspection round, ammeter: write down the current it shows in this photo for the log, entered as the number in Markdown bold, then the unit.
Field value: **0.2** mA
